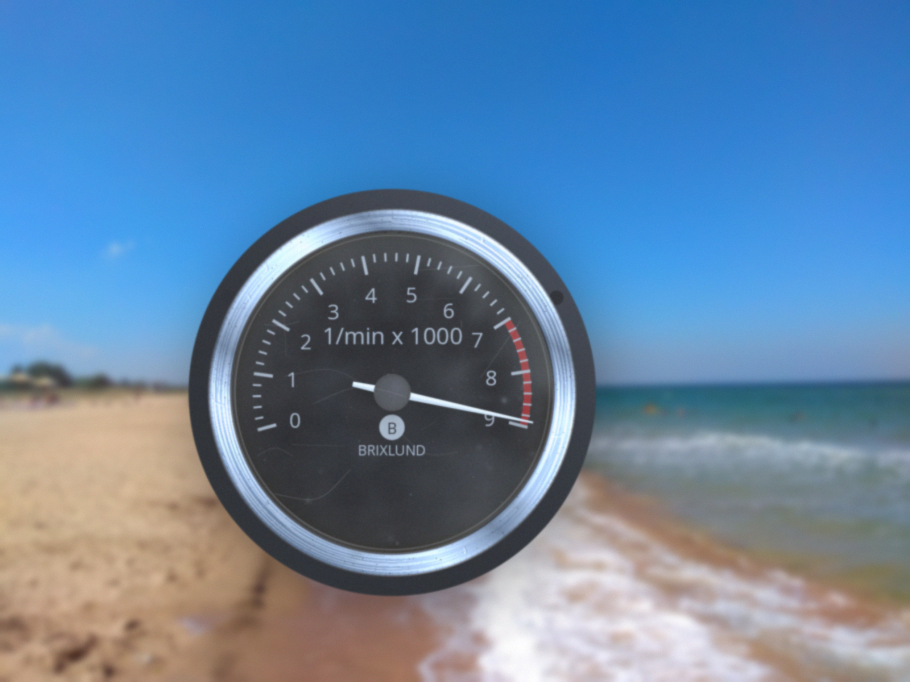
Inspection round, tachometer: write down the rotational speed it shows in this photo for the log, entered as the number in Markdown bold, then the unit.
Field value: **8900** rpm
